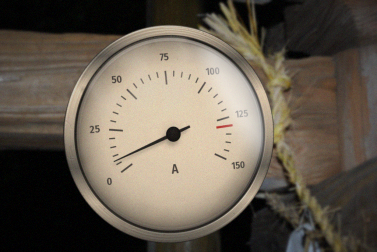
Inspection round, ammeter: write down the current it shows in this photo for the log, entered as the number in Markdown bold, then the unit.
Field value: **7.5** A
